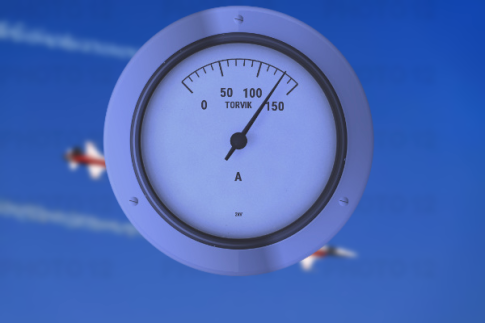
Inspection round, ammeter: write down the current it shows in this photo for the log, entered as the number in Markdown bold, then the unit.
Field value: **130** A
